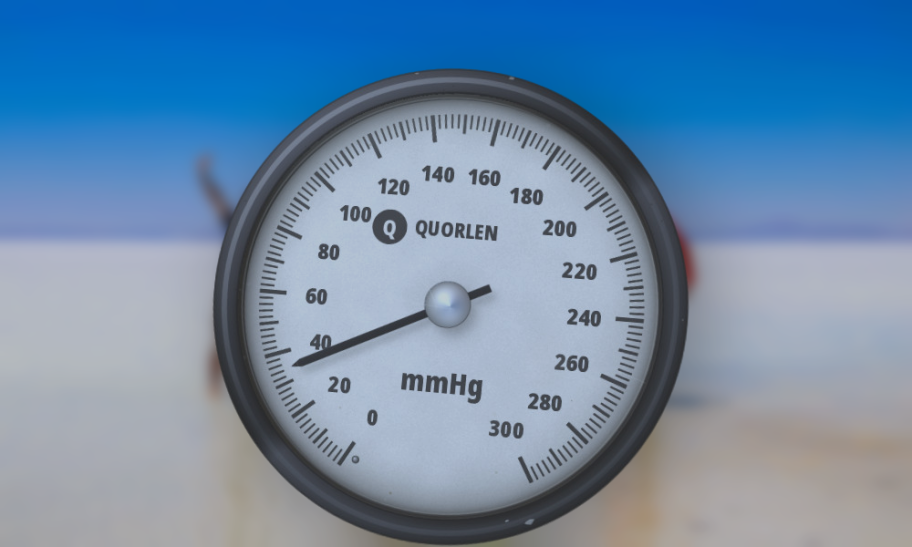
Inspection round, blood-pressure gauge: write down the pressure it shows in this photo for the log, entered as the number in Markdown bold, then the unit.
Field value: **34** mmHg
